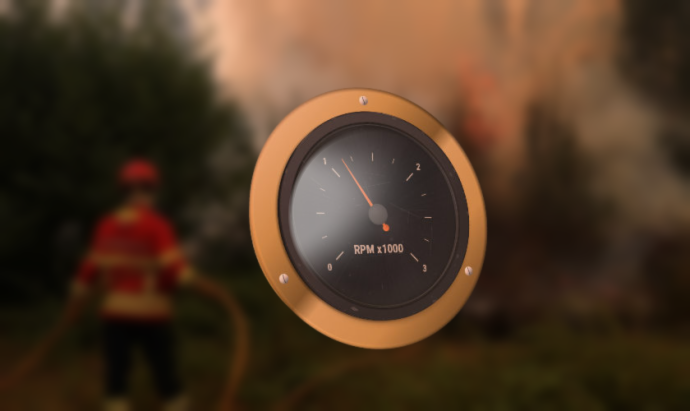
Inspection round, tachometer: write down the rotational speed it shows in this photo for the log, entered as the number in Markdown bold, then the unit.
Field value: **1125** rpm
